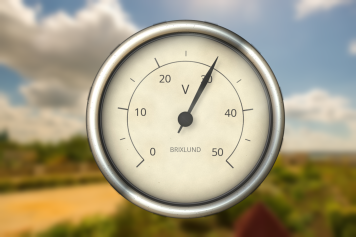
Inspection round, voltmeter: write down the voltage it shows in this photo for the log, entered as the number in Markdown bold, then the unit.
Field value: **30** V
